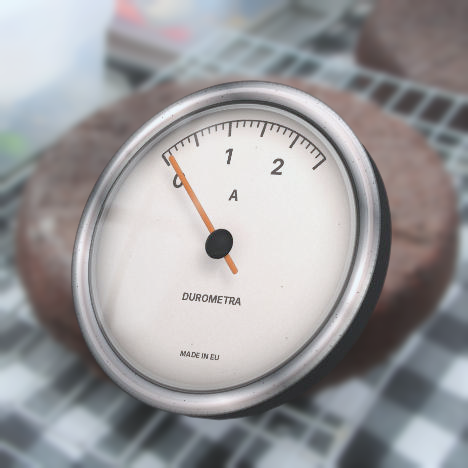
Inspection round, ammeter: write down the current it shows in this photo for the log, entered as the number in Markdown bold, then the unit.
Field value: **0.1** A
